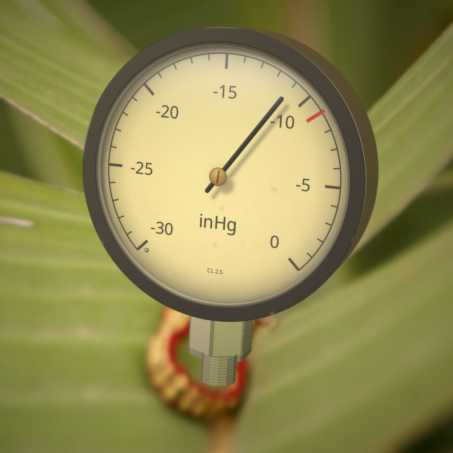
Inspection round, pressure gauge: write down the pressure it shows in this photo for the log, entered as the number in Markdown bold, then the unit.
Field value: **-11** inHg
